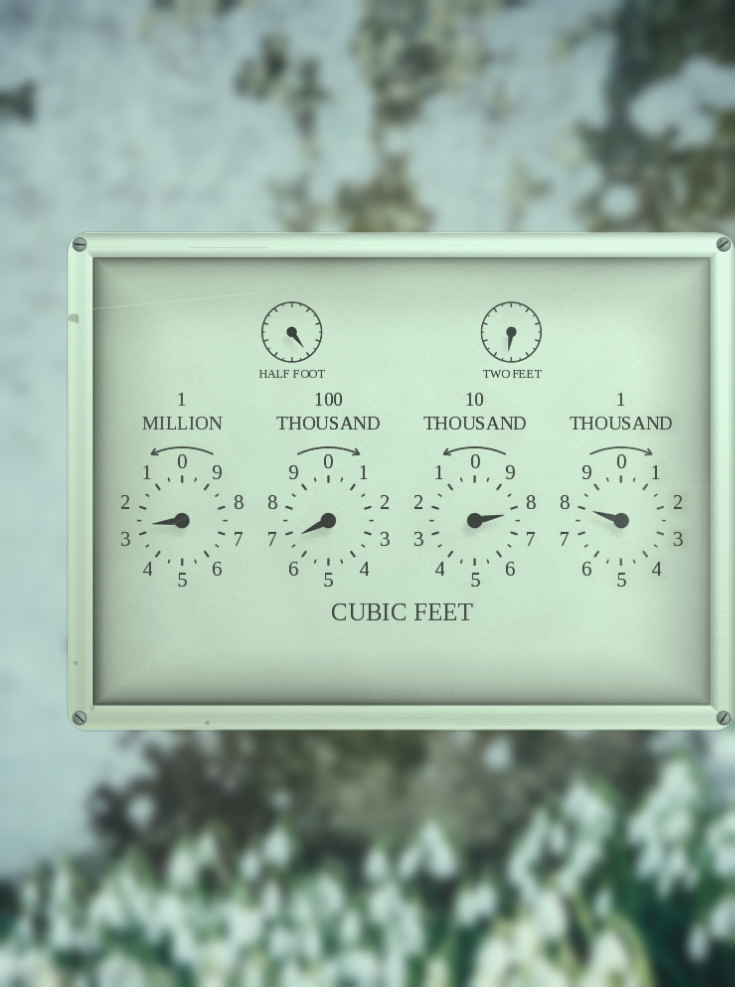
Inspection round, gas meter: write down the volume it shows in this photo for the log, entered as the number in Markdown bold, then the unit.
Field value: **267800** ft³
